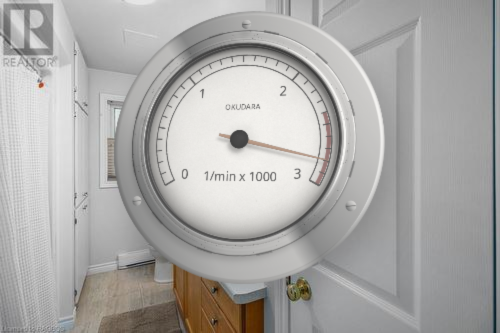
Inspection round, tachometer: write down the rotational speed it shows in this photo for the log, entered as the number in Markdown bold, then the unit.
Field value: **2800** rpm
